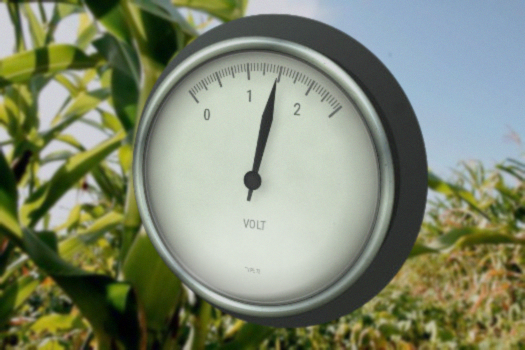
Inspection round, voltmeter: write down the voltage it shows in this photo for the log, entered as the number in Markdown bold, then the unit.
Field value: **1.5** V
